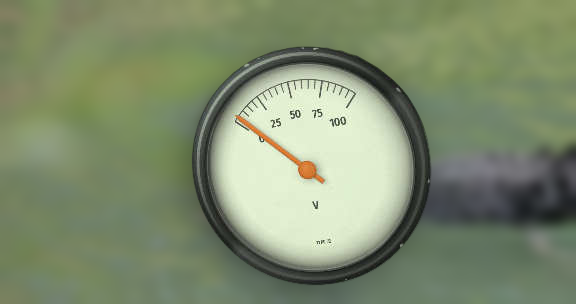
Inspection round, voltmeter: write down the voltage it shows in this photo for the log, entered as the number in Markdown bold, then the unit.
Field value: **5** V
